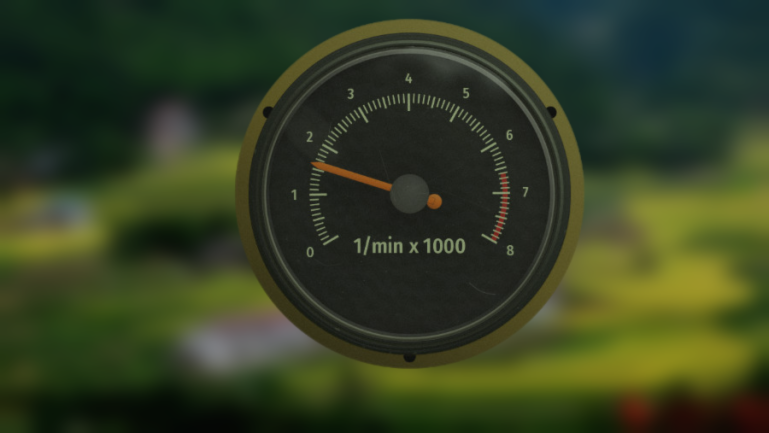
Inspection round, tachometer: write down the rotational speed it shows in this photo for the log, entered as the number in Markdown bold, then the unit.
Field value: **1600** rpm
